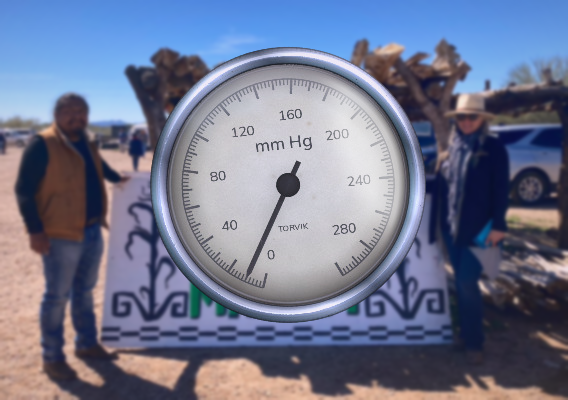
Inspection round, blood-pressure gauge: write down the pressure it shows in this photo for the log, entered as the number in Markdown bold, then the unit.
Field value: **10** mmHg
